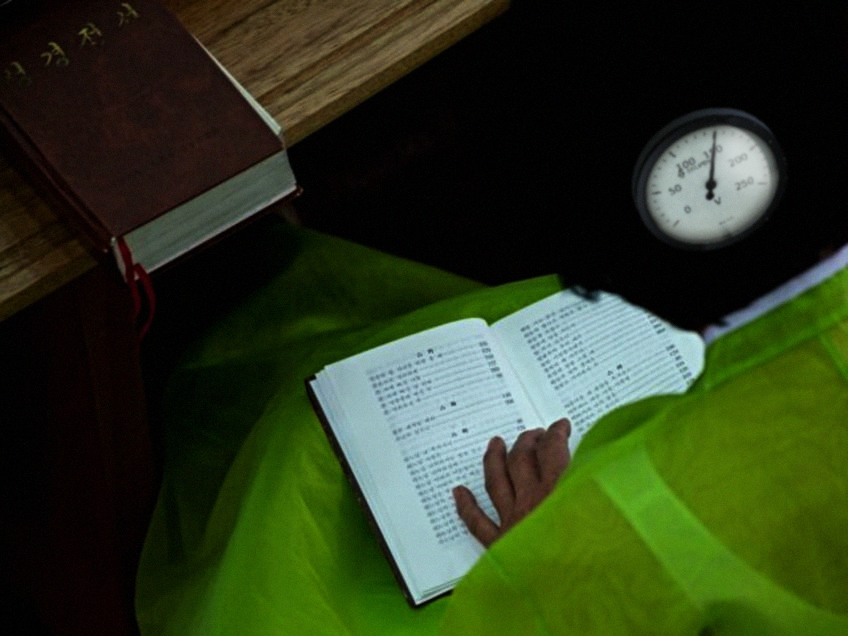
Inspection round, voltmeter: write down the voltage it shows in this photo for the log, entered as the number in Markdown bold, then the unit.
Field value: **150** V
